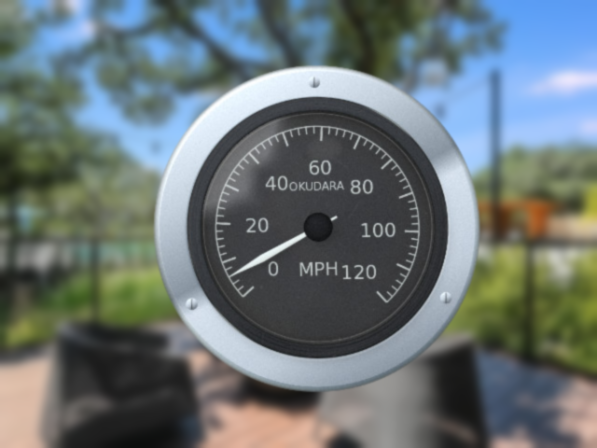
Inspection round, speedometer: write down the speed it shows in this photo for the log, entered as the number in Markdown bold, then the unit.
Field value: **6** mph
